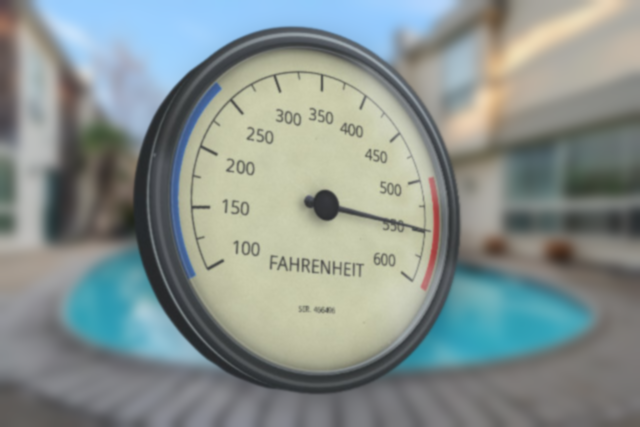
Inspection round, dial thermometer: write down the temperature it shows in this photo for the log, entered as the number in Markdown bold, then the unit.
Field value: **550** °F
